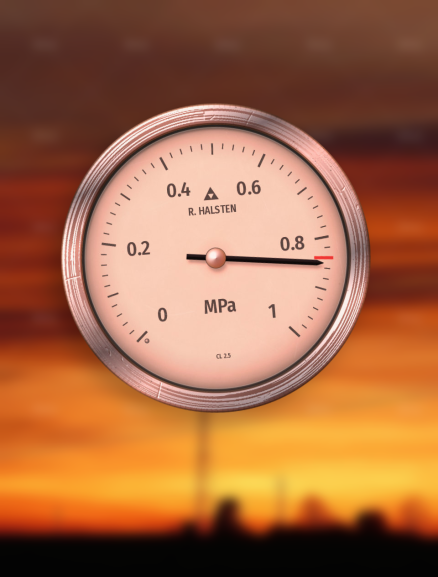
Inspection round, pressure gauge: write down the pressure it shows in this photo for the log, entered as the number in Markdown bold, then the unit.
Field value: **0.85** MPa
